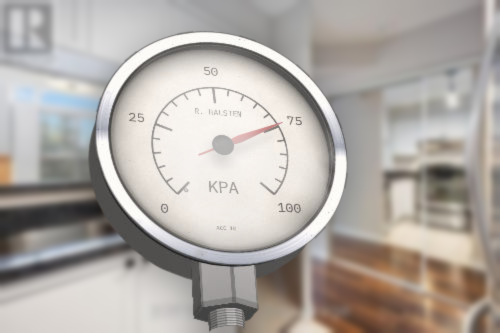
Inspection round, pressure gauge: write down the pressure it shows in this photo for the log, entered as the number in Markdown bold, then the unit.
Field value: **75** kPa
